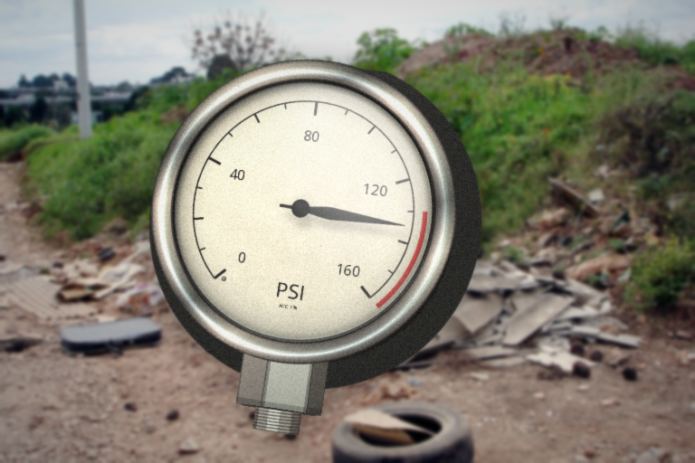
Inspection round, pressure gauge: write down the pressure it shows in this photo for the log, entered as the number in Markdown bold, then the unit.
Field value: **135** psi
